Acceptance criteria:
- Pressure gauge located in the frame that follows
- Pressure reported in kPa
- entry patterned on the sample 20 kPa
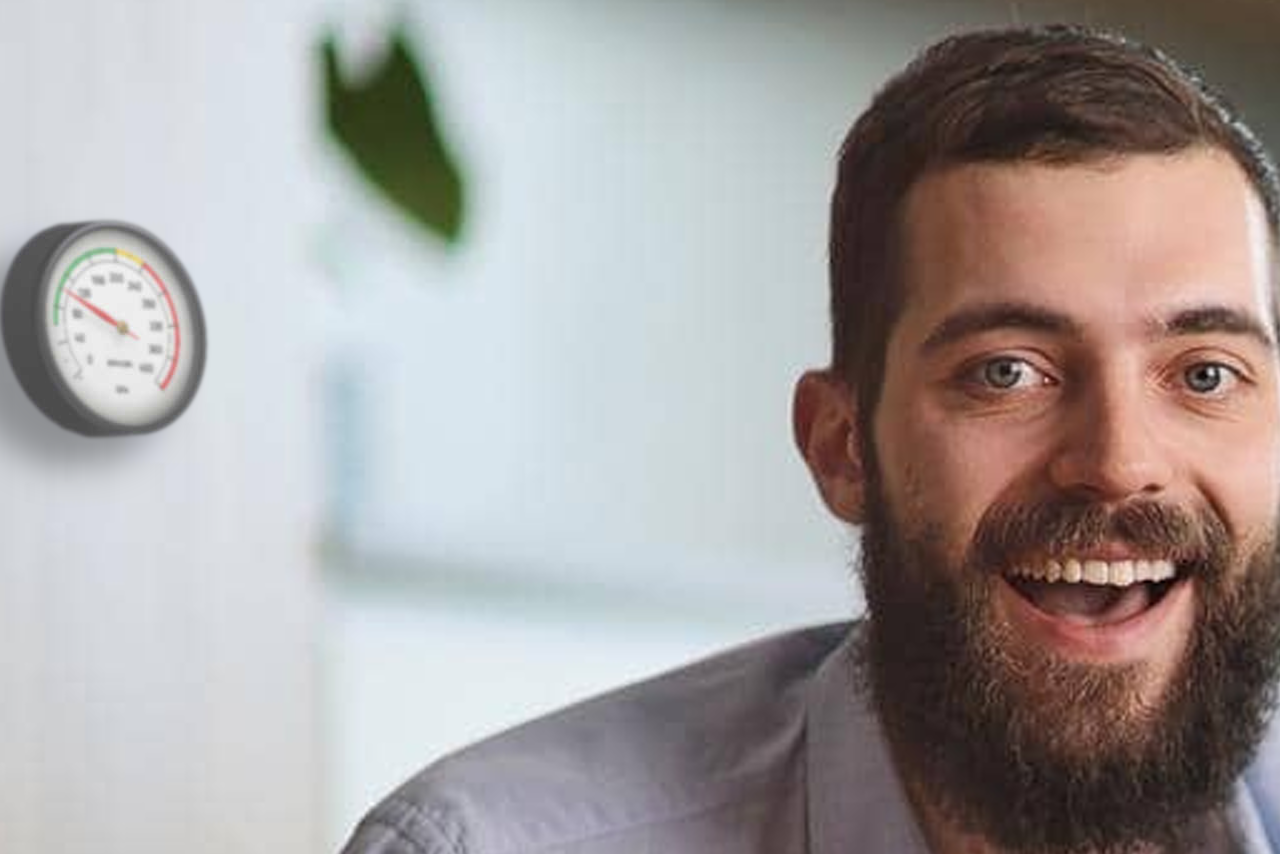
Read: 100 kPa
